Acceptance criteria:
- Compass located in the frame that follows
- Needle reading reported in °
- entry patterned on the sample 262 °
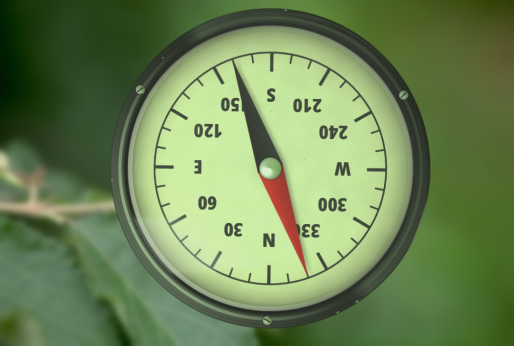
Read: 340 °
